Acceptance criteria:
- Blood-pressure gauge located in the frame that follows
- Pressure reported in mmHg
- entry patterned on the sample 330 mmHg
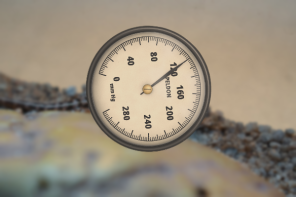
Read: 120 mmHg
